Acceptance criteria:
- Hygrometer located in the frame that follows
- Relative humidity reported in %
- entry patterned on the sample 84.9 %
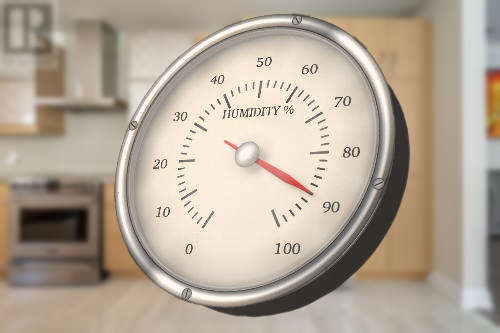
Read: 90 %
